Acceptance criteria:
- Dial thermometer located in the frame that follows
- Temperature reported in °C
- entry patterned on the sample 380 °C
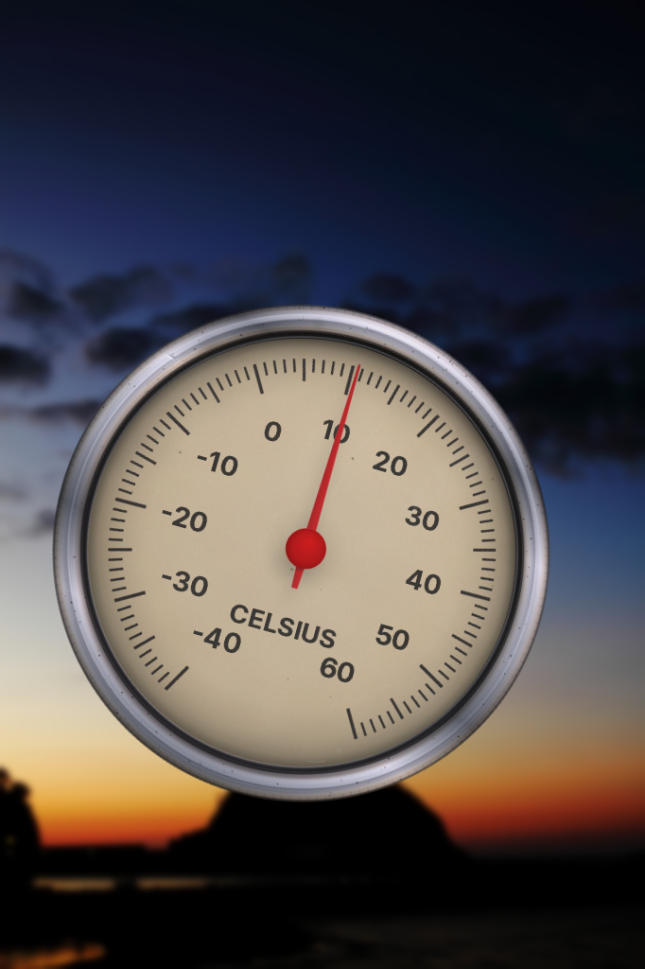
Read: 10.5 °C
